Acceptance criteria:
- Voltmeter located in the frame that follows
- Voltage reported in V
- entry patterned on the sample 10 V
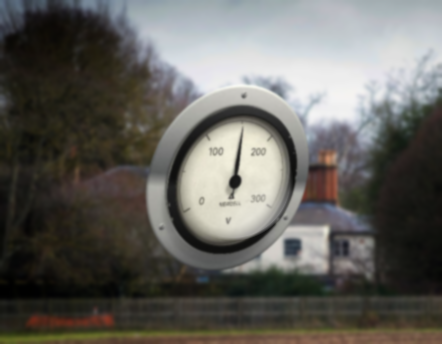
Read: 150 V
